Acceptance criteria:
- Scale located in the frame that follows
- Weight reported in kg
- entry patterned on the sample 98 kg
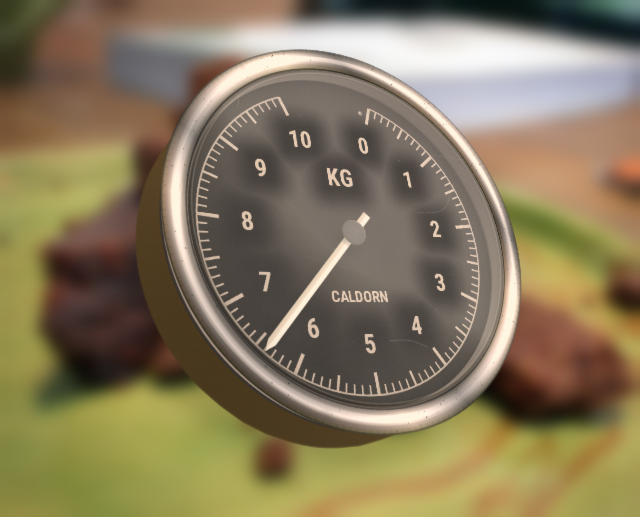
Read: 6.4 kg
